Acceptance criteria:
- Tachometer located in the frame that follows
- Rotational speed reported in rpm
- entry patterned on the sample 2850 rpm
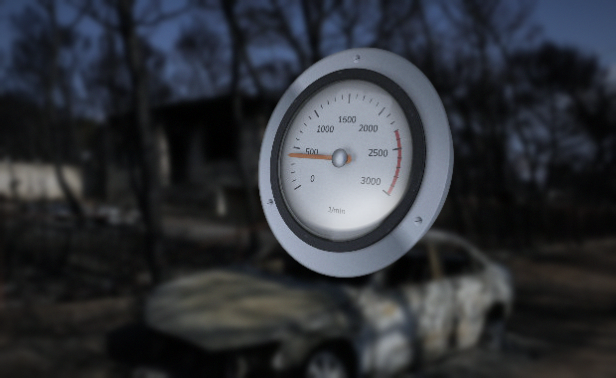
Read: 400 rpm
